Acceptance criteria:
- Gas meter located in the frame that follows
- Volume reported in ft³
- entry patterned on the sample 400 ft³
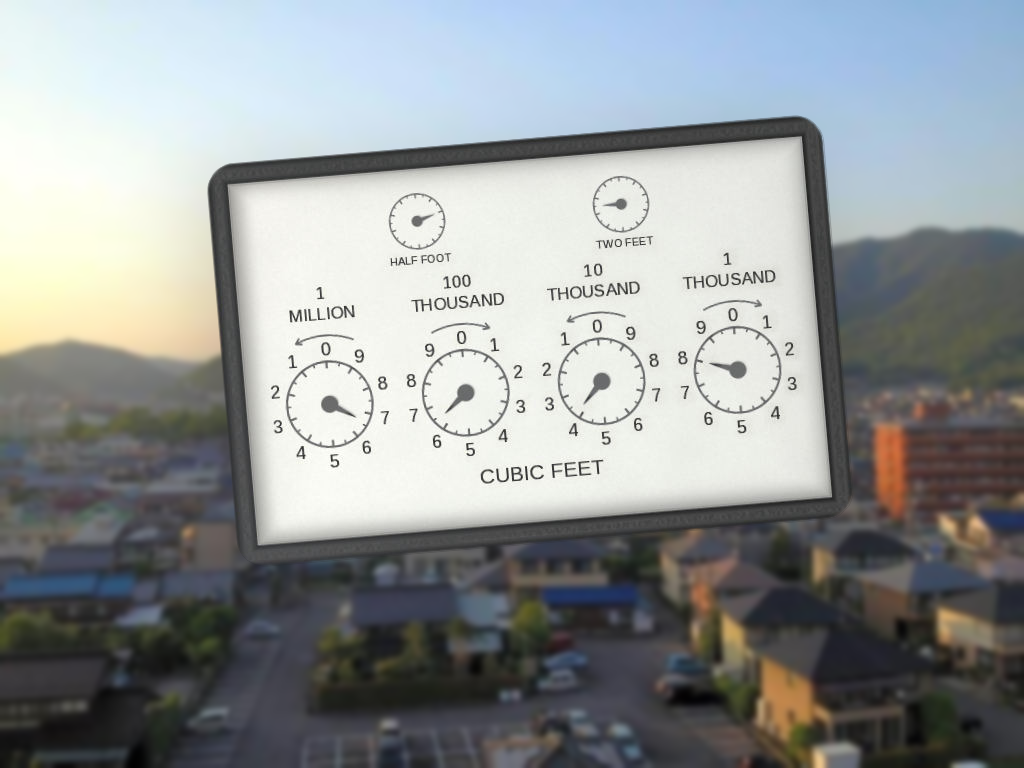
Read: 663800 ft³
